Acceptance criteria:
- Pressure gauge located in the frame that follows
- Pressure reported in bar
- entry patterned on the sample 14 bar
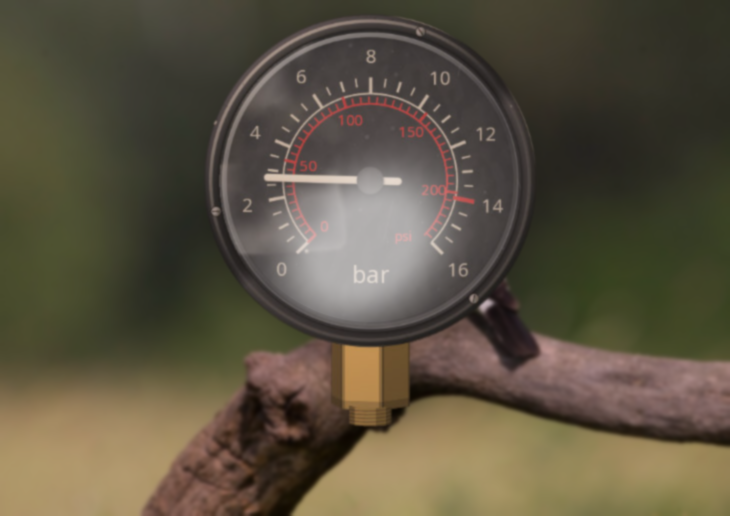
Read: 2.75 bar
